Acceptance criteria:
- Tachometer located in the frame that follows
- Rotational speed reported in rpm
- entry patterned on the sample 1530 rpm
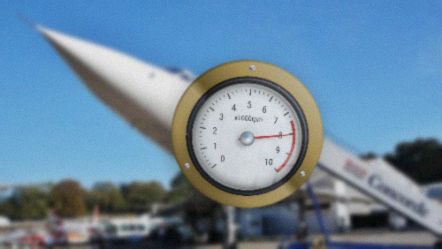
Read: 8000 rpm
